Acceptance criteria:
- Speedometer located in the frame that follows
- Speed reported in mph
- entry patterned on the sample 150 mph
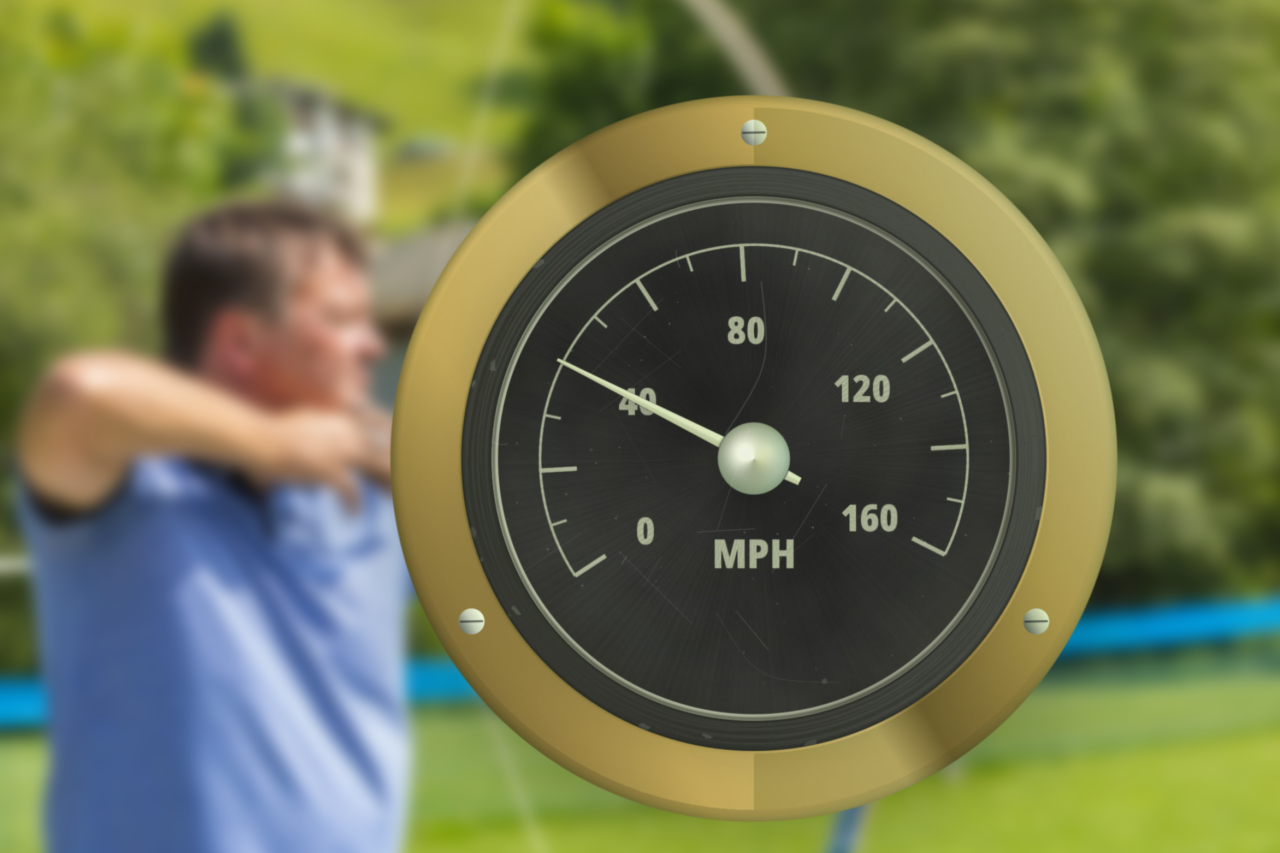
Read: 40 mph
